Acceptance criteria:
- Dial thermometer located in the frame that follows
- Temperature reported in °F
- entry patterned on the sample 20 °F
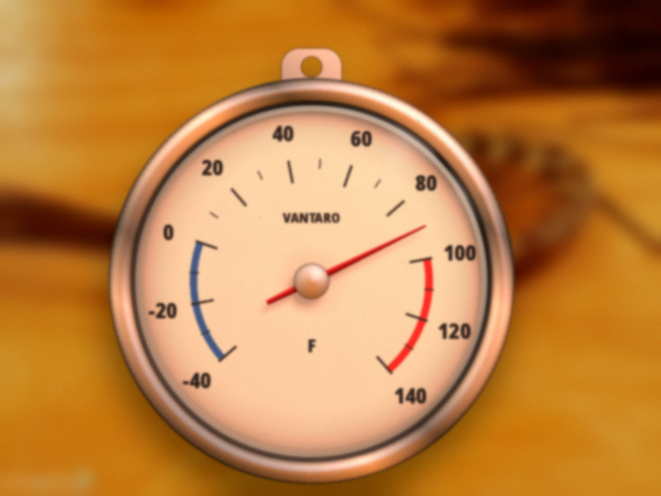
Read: 90 °F
